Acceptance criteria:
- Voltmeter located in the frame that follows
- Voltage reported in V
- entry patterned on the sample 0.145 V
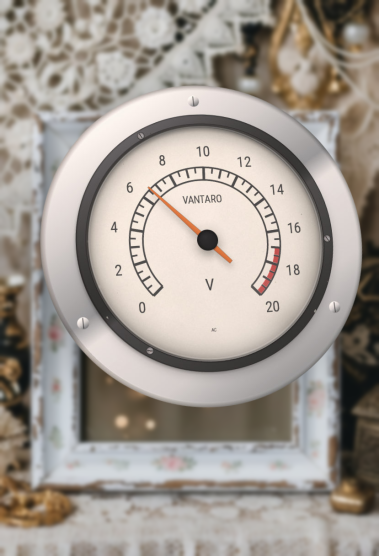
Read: 6.5 V
